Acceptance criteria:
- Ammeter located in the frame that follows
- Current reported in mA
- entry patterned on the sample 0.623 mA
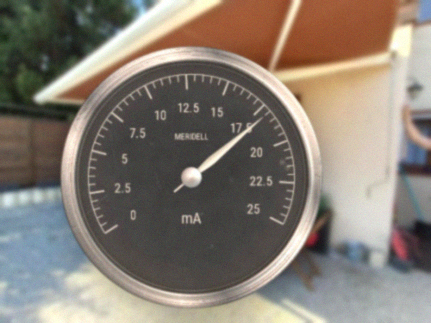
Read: 18 mA
